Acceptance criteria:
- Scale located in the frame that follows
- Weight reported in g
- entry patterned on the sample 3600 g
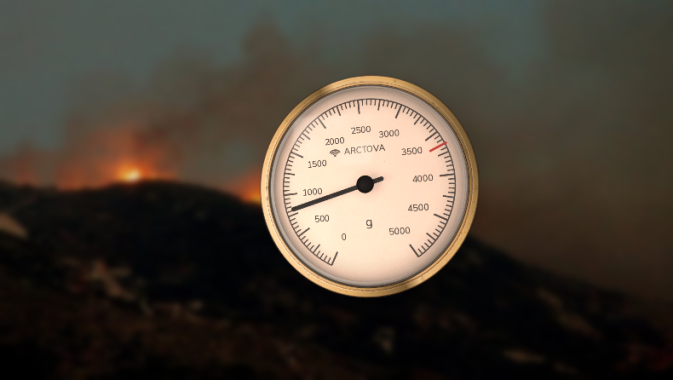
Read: 800 g
